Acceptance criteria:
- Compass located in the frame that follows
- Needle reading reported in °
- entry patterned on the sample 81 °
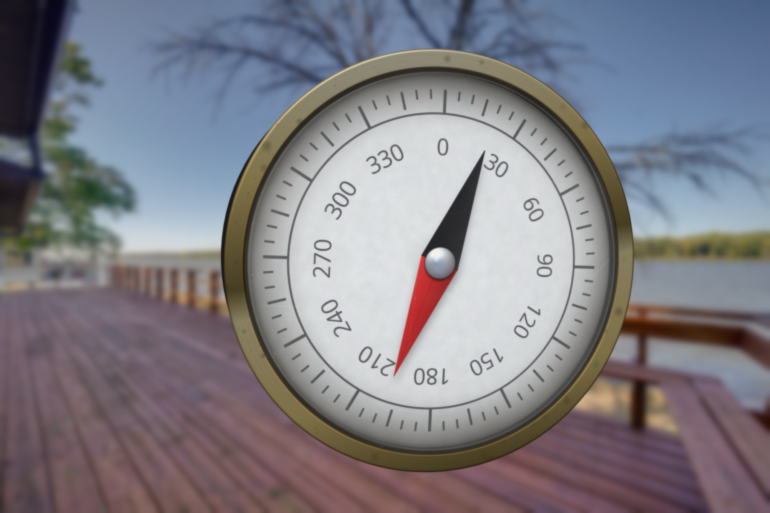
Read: 200 °
